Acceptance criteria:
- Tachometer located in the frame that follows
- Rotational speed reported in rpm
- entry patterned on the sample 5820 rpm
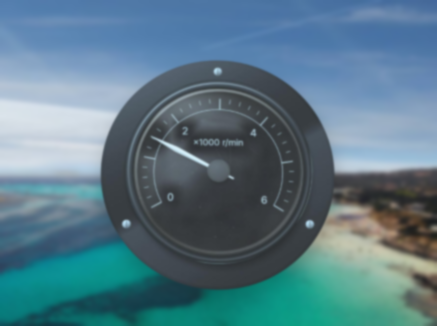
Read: 1400 rpm
